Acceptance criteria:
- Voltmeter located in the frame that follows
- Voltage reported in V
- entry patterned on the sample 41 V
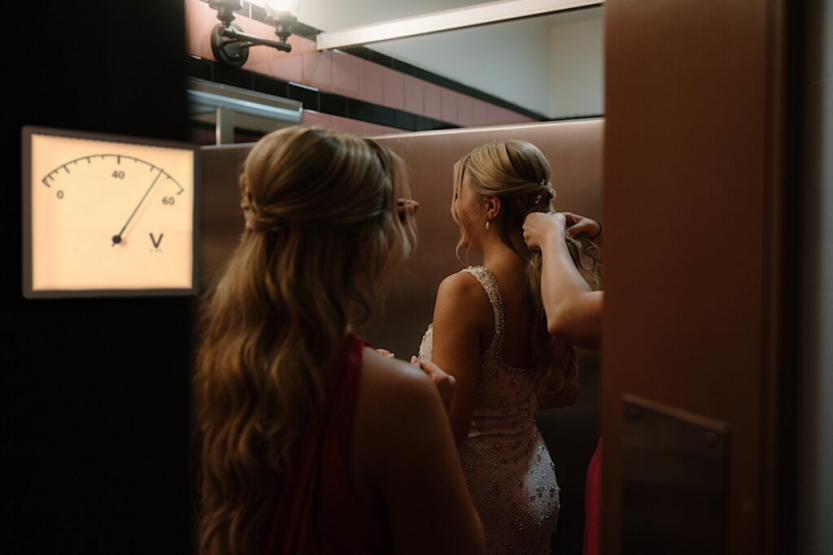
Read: 52.5 V
